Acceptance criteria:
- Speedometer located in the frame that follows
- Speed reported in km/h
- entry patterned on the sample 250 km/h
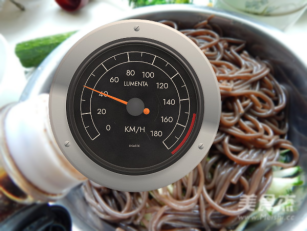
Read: 40 km/h
